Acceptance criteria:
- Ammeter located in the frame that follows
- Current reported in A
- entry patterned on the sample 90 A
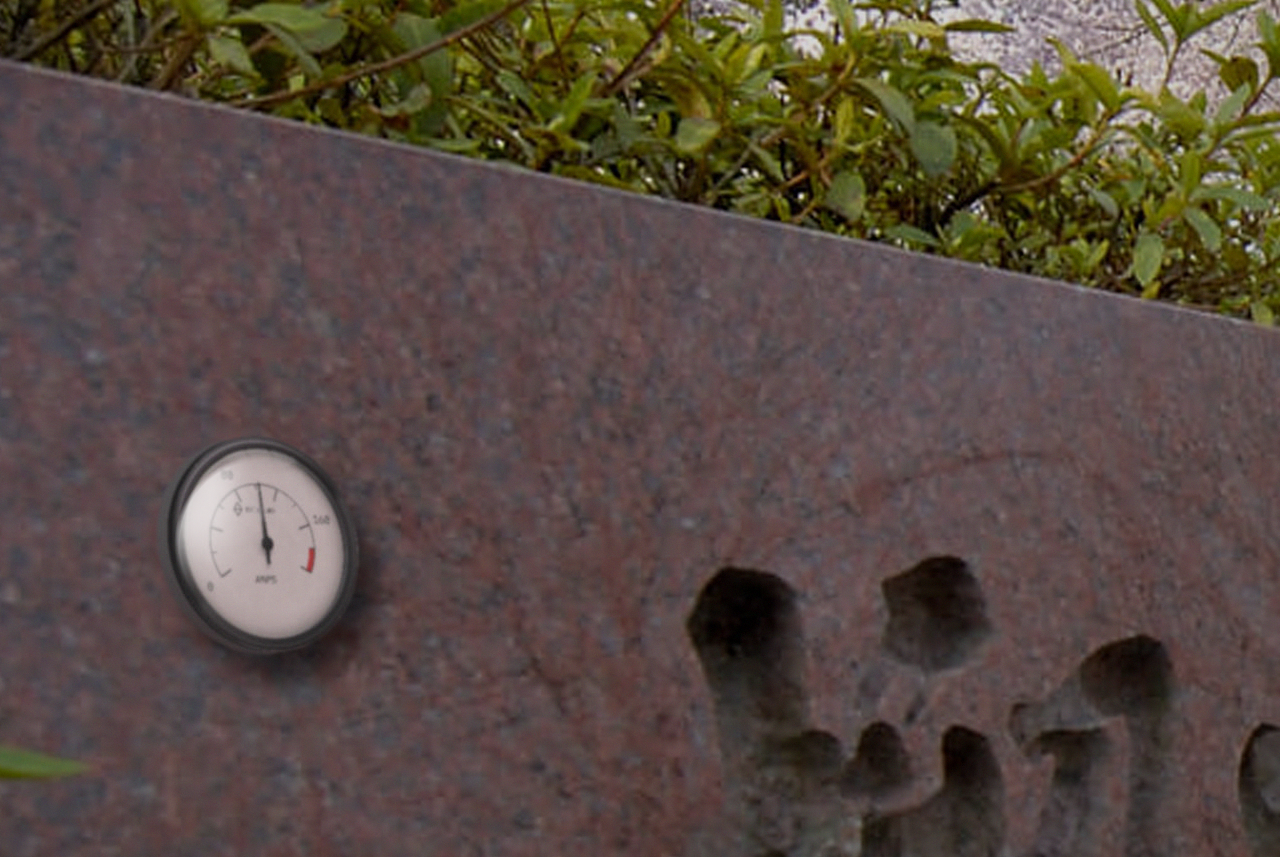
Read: 100 A
